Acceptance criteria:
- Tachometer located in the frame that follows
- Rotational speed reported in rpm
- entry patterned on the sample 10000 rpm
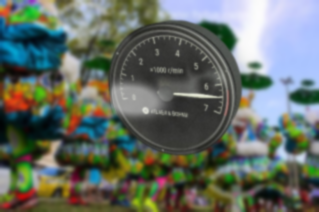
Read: 6400 rpm
